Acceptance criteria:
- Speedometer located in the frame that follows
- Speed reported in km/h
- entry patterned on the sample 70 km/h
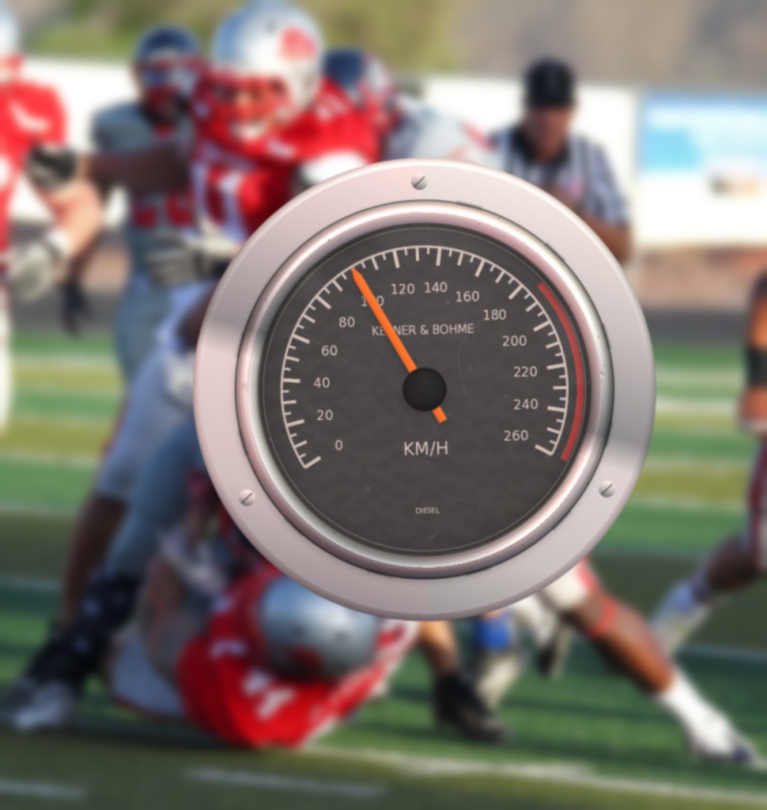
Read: 100 km/h
